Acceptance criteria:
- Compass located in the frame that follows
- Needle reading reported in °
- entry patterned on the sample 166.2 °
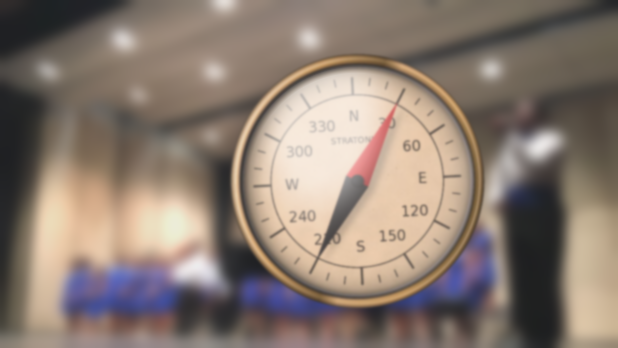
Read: 30 °
